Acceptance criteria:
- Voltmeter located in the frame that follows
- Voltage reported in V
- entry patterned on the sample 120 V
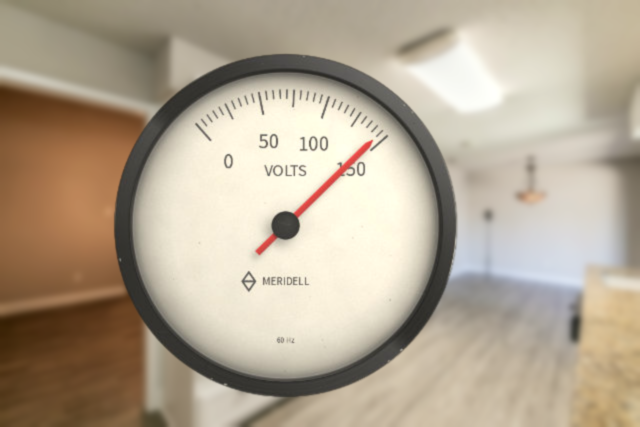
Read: 145 V
